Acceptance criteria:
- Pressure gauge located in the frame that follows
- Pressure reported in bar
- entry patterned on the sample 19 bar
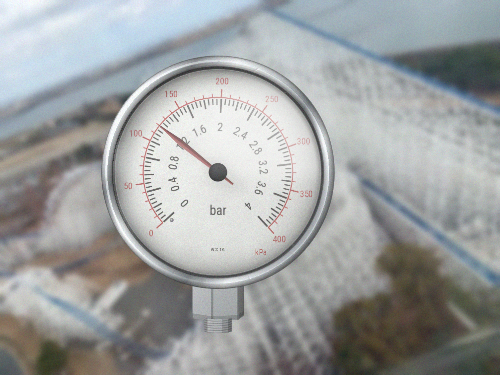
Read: 1.2 bar
